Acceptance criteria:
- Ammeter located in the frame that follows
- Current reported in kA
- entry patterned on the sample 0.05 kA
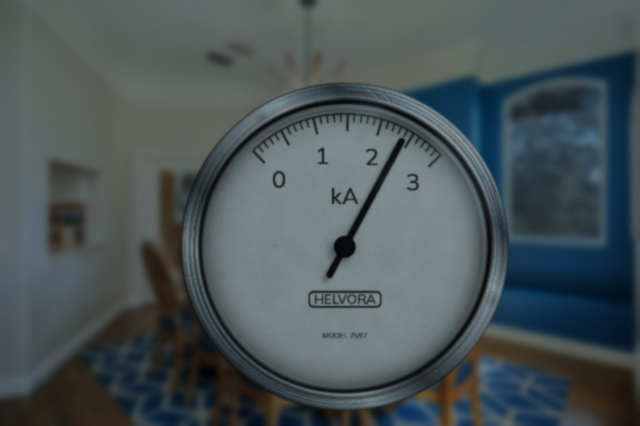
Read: 2.4 kA
